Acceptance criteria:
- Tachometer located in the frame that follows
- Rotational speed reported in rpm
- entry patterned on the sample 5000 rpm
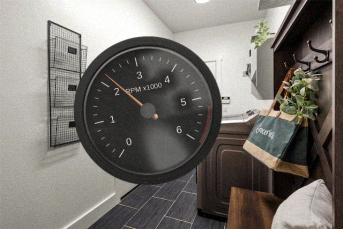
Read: 2200 rpm
